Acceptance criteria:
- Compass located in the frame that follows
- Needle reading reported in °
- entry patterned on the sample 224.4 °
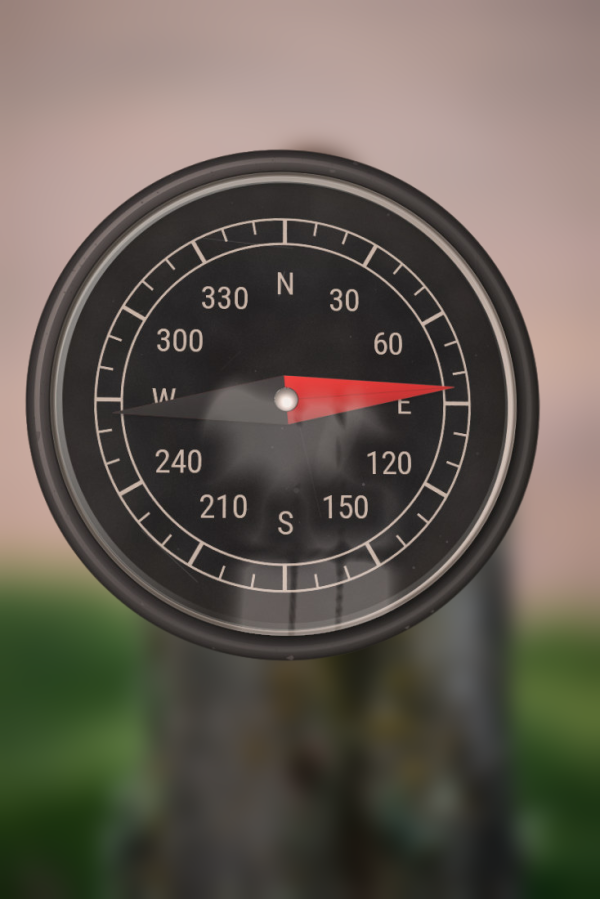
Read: 85 °
